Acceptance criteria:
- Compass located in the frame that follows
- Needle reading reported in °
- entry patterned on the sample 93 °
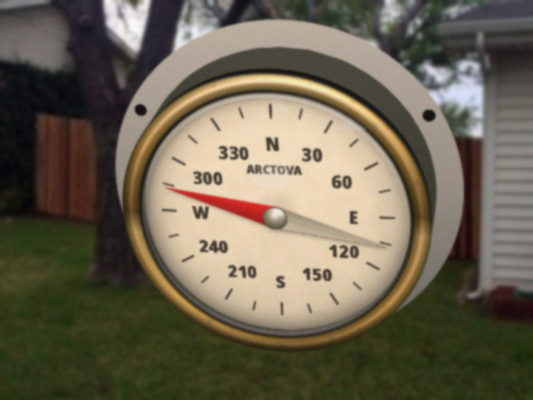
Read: 285 °
